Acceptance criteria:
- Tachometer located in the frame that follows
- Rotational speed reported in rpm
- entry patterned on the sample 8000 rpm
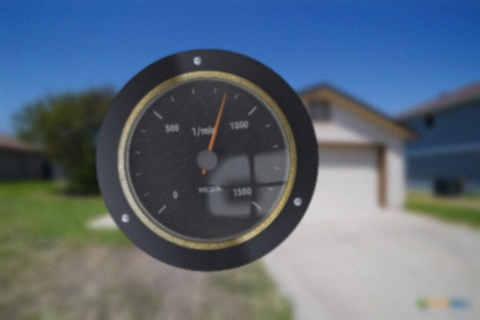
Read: 850 rpm
